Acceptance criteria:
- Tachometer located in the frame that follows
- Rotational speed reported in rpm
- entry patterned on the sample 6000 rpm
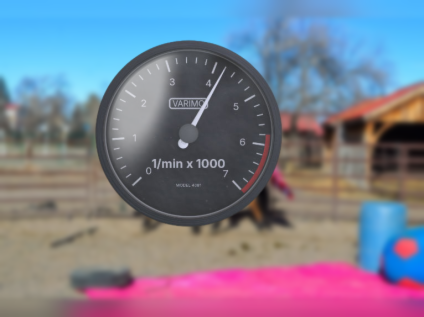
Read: 4200 rpm
